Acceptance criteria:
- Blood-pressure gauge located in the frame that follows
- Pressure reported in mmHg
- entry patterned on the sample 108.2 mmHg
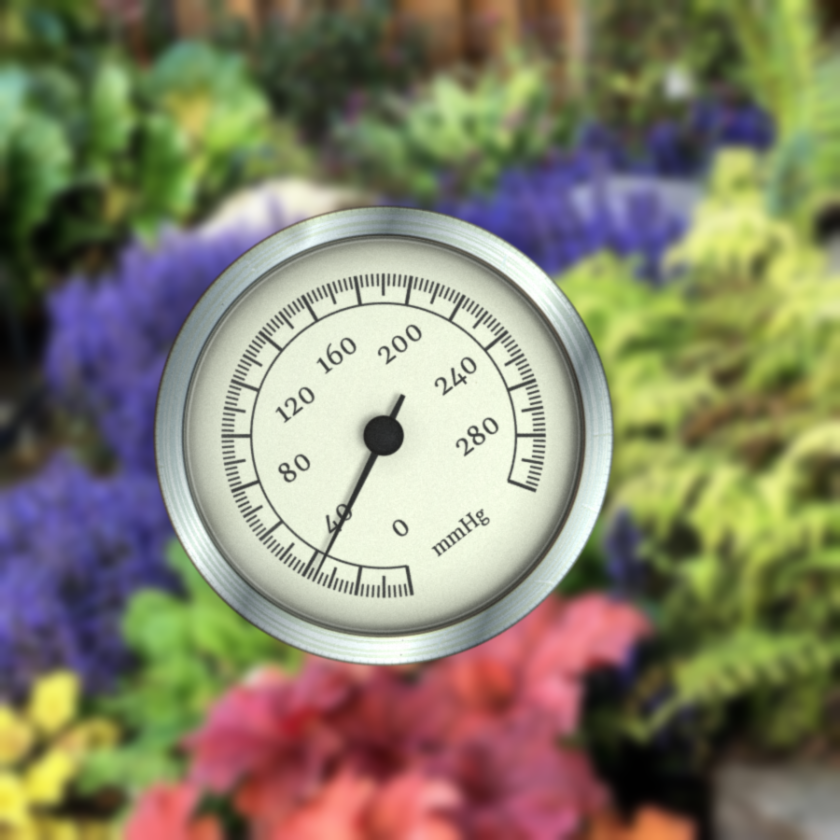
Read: 36 mmHg
